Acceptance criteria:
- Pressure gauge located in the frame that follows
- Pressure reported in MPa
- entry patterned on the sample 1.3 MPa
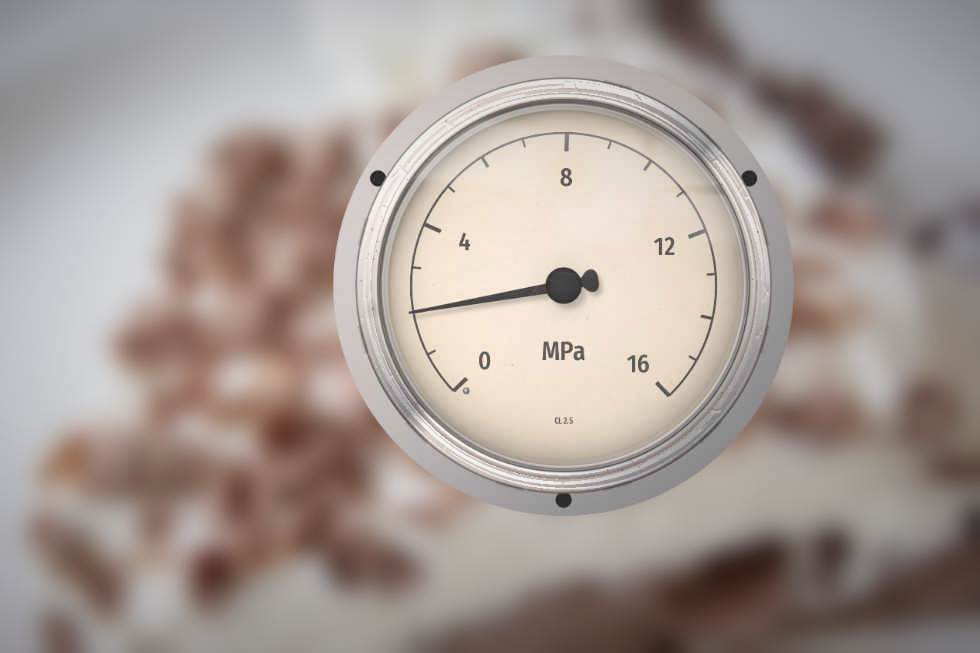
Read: 2 MPa
